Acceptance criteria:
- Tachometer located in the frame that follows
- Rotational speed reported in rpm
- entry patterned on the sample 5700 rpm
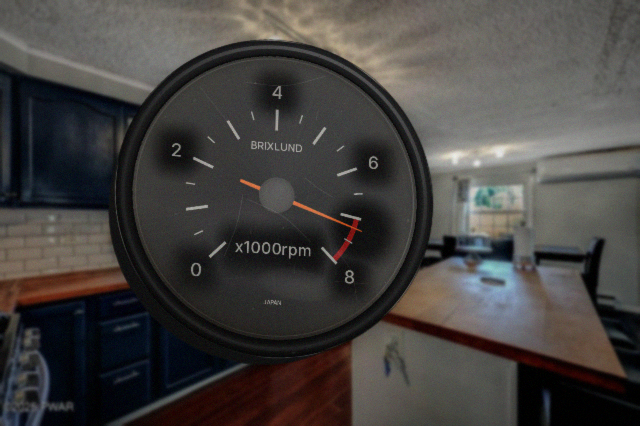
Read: 7250 rpm
